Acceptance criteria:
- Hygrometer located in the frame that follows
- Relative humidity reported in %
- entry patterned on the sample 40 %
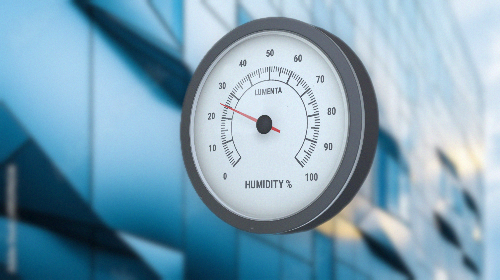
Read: 25 %
